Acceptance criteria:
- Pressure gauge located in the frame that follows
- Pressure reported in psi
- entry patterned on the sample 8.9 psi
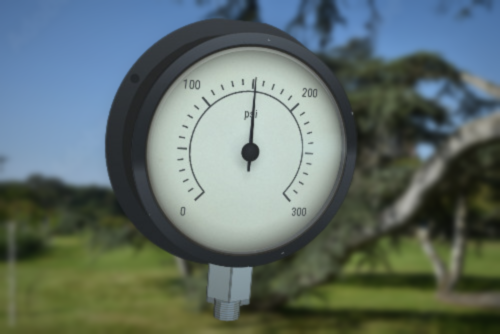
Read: 150 psi
